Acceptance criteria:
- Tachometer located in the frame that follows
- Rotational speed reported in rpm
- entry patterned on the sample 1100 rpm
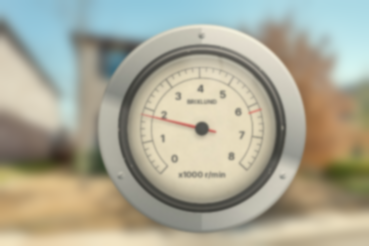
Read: 1800 rpm
